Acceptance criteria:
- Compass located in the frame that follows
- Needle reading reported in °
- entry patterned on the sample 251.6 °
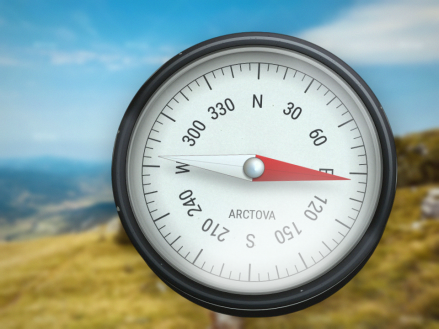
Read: 95 °
